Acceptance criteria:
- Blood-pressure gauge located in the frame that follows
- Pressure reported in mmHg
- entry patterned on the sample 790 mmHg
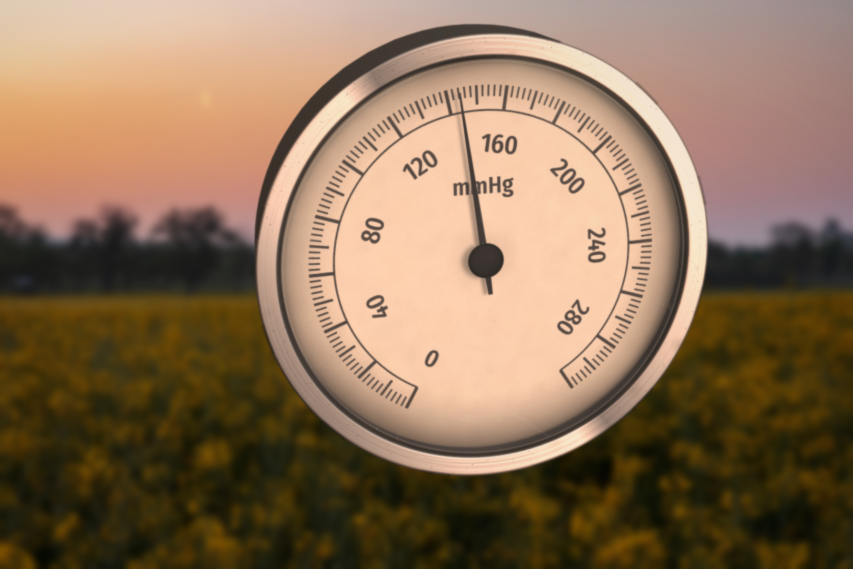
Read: 144 mmHg
